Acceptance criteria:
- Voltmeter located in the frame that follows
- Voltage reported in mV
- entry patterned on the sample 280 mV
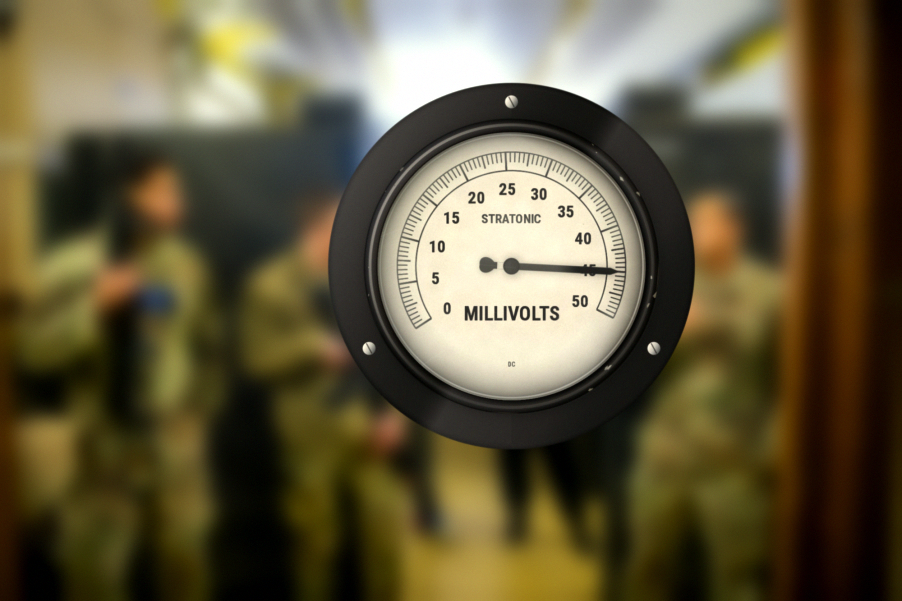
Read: 45 mV
